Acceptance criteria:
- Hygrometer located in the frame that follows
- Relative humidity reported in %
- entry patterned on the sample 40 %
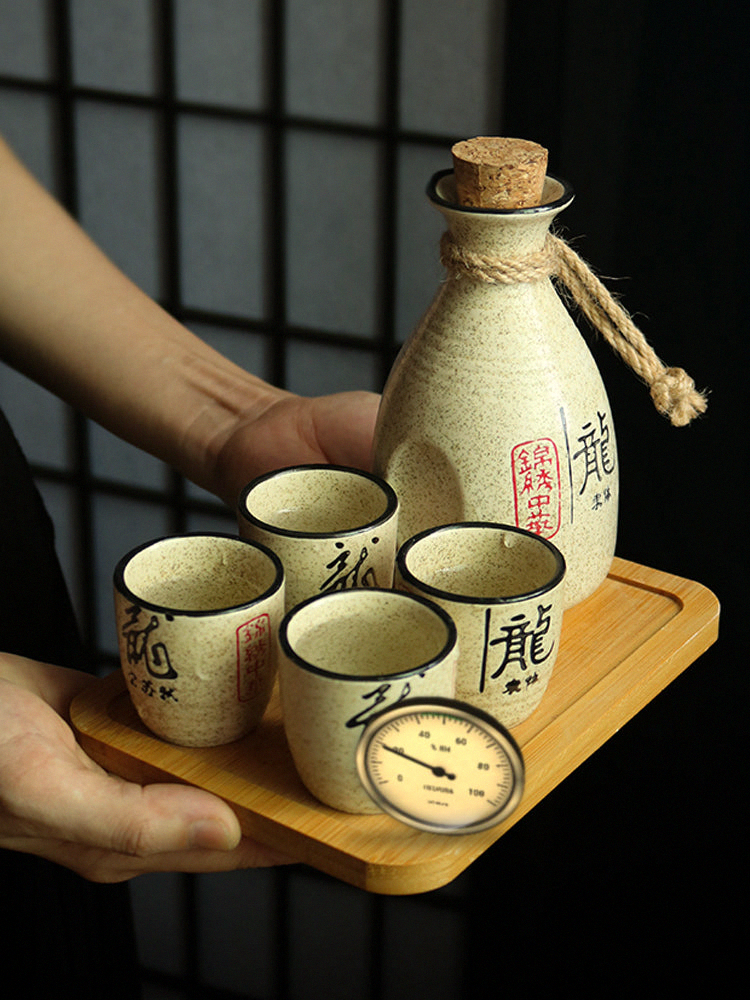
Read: 20 %
